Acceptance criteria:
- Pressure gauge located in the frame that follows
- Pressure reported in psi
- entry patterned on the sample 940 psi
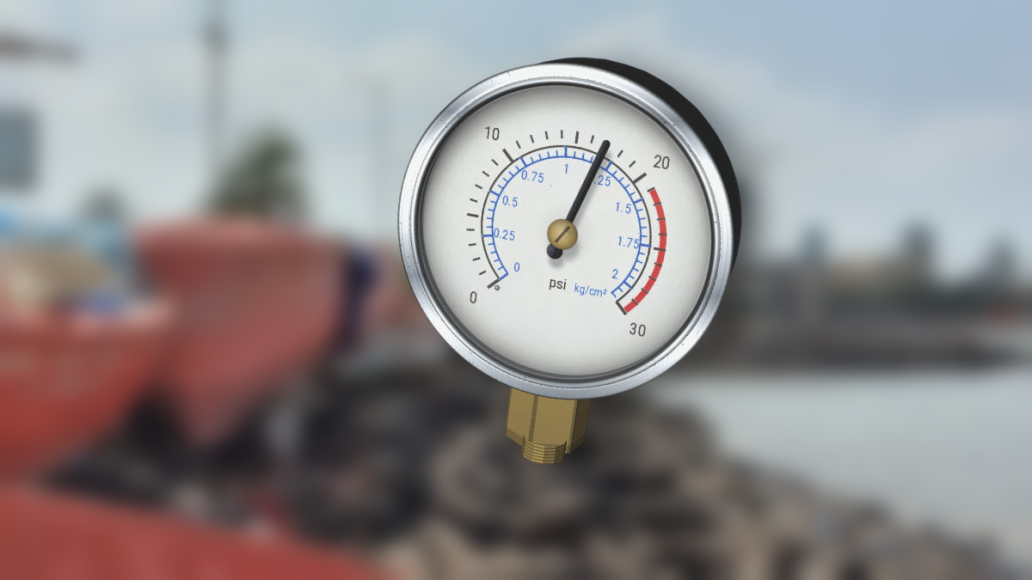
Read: 17 psi
